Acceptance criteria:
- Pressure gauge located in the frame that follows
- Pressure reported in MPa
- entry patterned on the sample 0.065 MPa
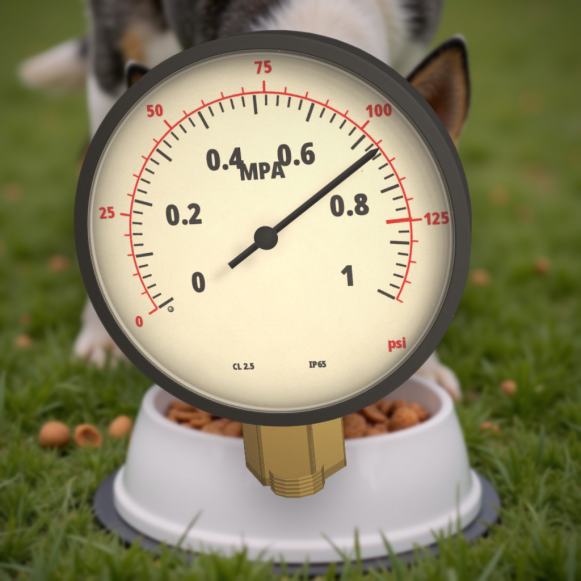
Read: 0.73 MPa
